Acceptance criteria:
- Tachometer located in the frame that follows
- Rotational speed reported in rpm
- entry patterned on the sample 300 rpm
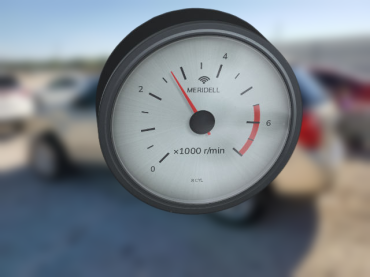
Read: 2750 rpm
